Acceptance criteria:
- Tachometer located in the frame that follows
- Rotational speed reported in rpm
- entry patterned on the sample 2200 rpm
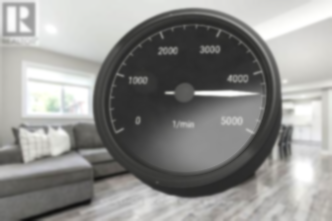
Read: 4400 rpm
